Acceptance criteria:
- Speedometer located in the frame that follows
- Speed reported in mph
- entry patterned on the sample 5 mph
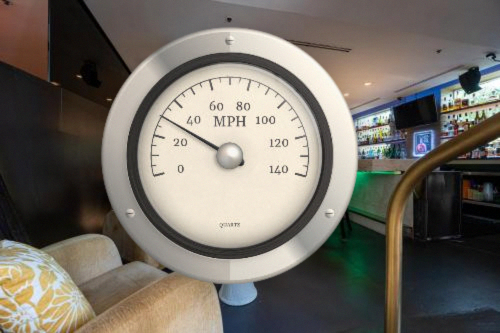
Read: 30 mph
